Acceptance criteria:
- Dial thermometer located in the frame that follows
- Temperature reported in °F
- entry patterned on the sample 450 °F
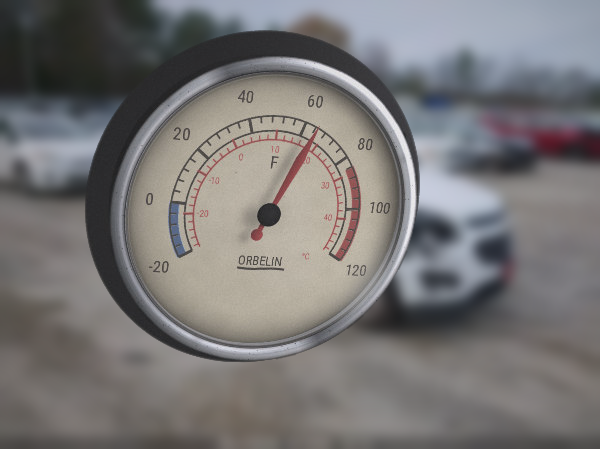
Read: 64 °F
